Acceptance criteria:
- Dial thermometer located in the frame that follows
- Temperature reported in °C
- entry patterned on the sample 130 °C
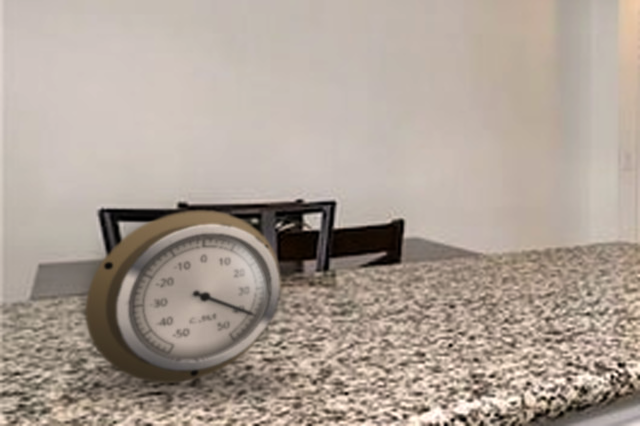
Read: 40 °C
